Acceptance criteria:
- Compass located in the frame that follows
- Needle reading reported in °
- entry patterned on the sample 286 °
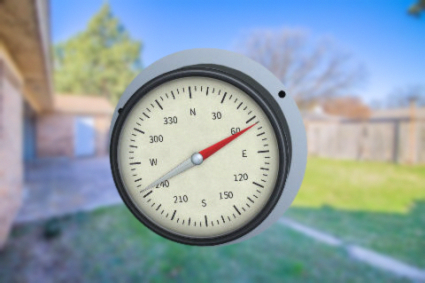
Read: 65 °
